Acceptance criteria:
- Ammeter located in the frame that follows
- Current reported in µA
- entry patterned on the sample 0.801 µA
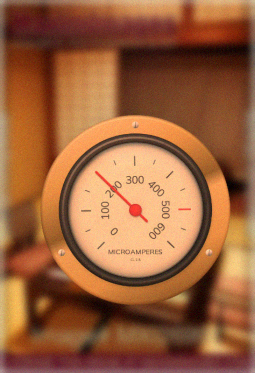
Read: 200 µA
